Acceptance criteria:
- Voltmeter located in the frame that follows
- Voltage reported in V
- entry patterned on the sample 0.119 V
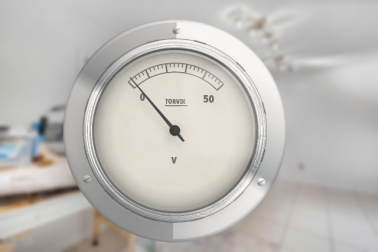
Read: 2 V
